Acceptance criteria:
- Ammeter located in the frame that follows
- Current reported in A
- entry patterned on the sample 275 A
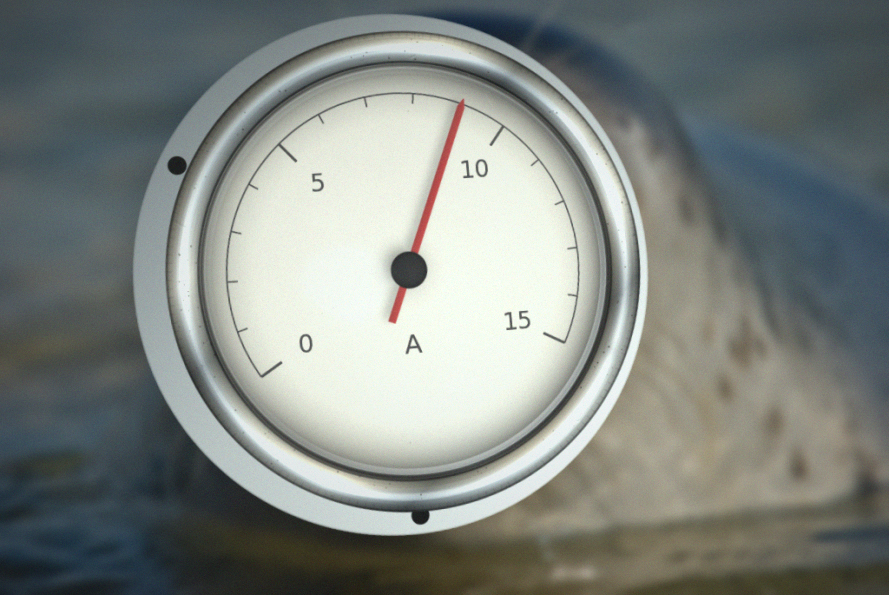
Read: 9 A
